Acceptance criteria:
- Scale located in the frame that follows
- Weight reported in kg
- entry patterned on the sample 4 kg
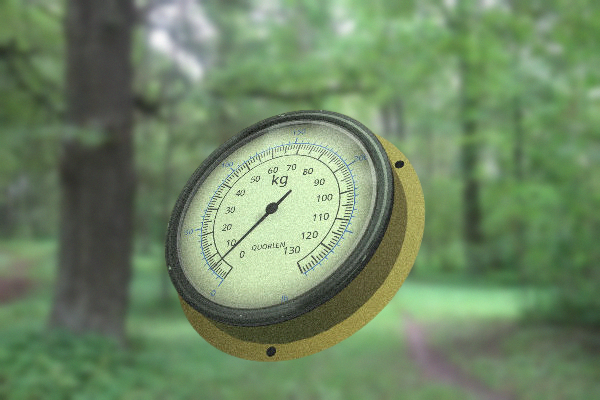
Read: 5 kg
